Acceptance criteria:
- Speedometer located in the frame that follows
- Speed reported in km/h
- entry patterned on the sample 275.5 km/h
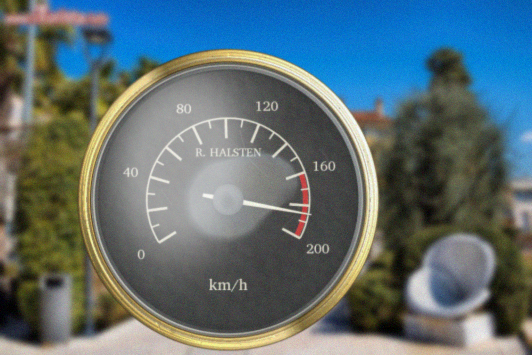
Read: 185 km/h
